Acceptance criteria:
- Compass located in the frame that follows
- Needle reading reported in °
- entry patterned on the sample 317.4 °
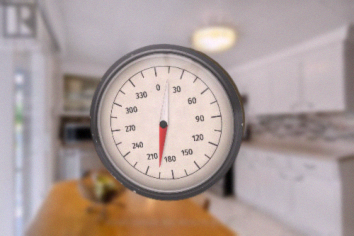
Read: 195 °
